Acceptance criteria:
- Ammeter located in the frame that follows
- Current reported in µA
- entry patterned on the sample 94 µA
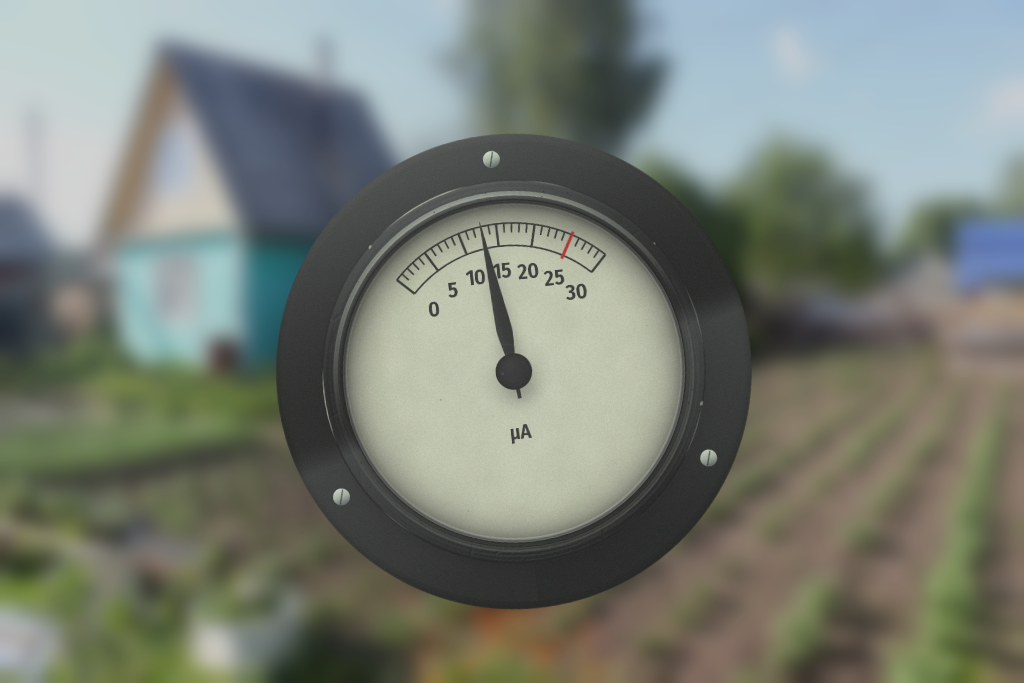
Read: 13 µA
